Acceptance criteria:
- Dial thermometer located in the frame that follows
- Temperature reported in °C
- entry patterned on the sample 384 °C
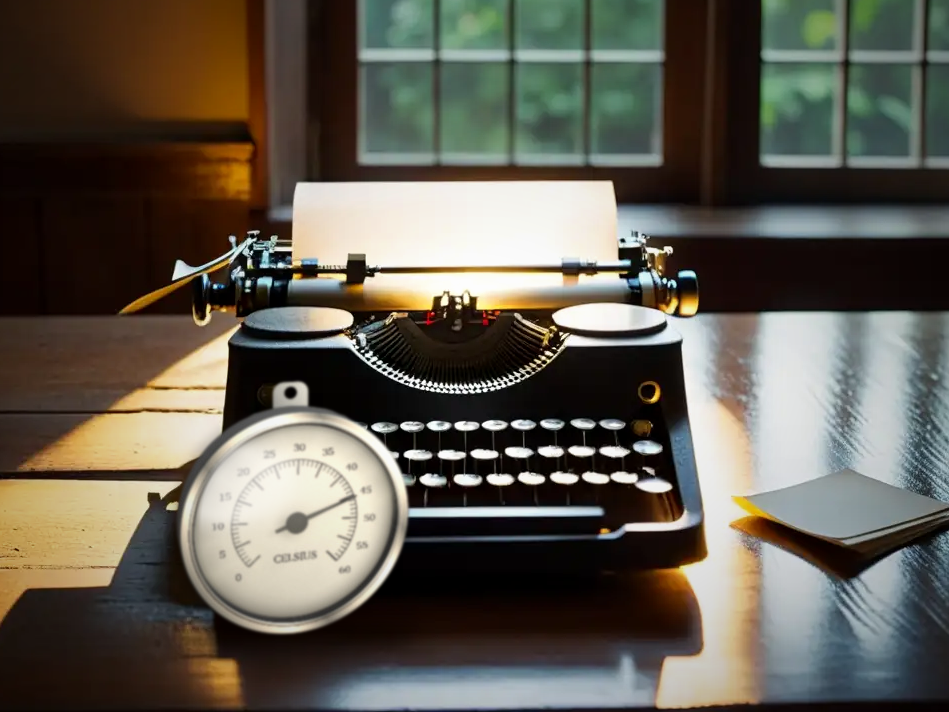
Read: 45 °C
